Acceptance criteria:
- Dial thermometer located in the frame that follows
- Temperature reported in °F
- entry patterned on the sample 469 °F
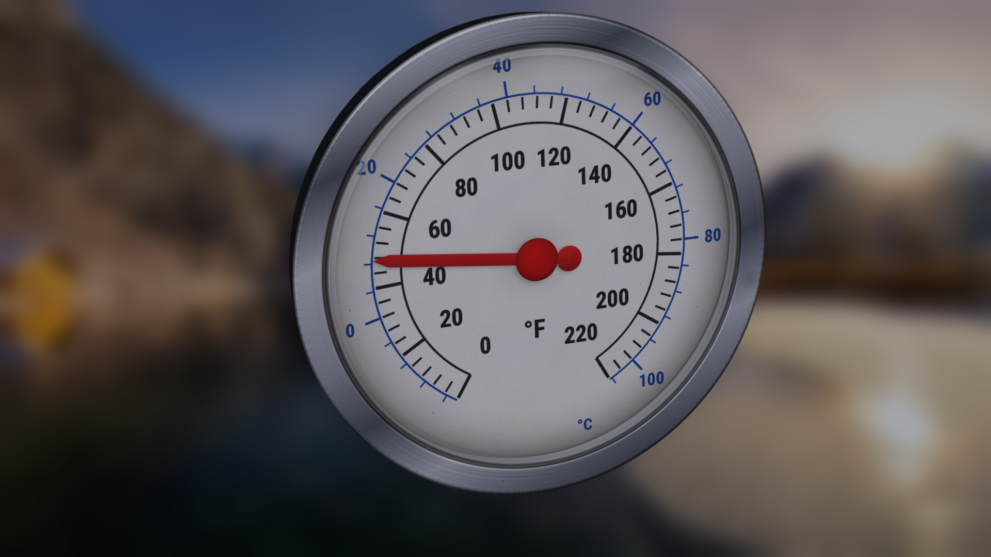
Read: 48 °F
